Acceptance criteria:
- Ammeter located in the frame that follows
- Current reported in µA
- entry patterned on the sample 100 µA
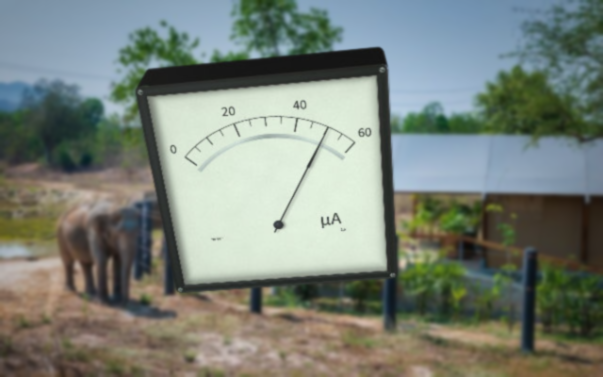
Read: 50 µA
